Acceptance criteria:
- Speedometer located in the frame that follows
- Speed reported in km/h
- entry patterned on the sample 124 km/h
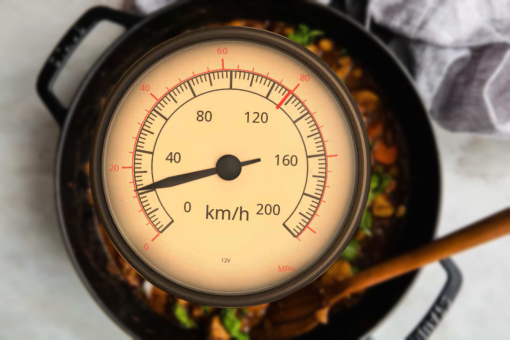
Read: 22 km/h
